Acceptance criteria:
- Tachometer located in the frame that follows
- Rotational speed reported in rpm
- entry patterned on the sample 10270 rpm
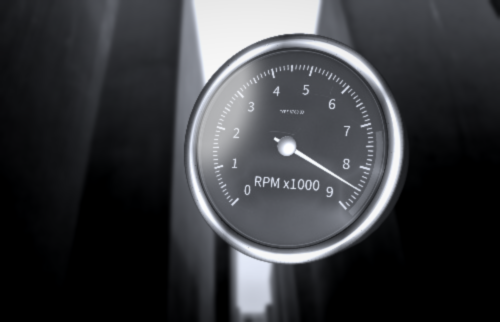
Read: 8500 rpm
